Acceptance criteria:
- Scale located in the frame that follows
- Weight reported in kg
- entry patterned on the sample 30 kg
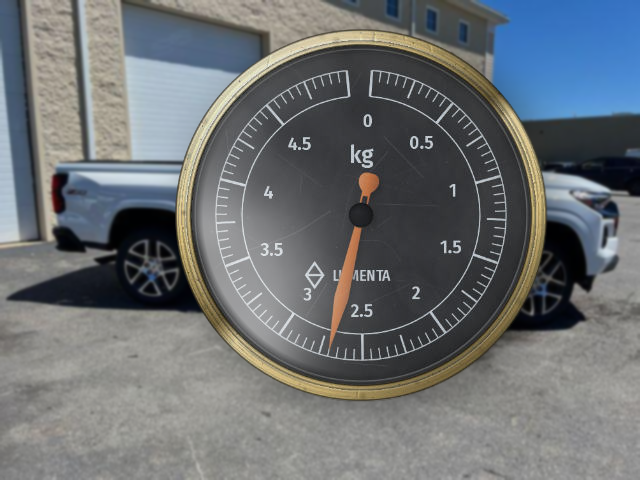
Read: 2.7 kg
